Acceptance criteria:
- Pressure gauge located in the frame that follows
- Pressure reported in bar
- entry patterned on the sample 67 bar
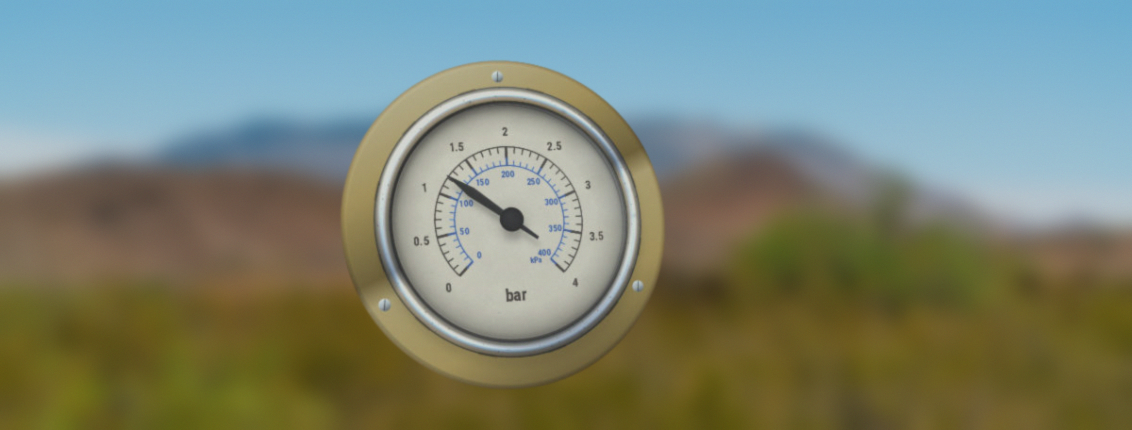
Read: 1.2 bar
